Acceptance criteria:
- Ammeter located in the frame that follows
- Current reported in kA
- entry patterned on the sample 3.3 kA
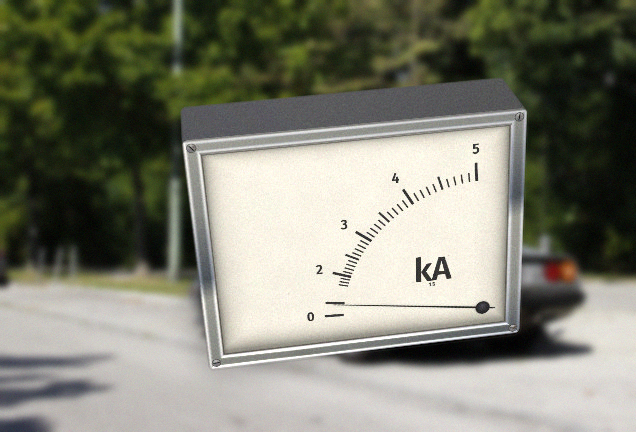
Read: 1 kA
